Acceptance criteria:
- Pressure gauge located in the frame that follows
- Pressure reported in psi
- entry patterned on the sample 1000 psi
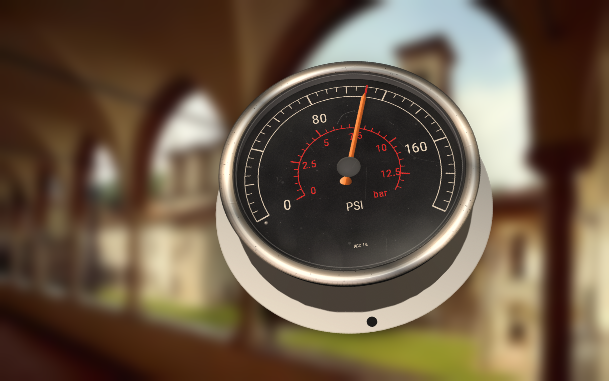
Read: 110 psi
